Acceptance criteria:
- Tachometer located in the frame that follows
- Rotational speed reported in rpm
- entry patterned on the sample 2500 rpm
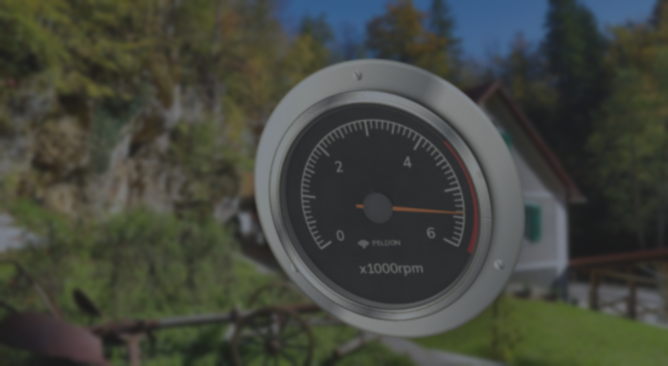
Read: 5400 rpm
